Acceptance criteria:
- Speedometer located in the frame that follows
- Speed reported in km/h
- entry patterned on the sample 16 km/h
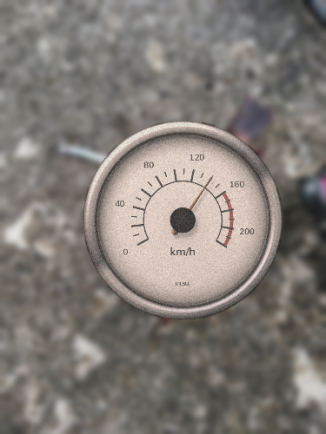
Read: 140 km/h
